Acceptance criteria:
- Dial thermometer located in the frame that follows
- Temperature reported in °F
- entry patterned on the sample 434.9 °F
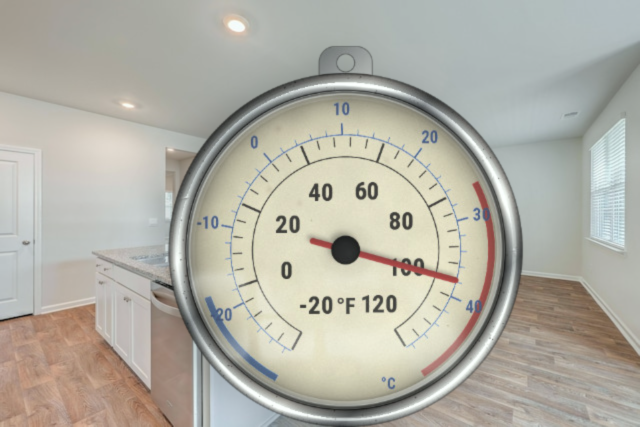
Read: 100 °F
